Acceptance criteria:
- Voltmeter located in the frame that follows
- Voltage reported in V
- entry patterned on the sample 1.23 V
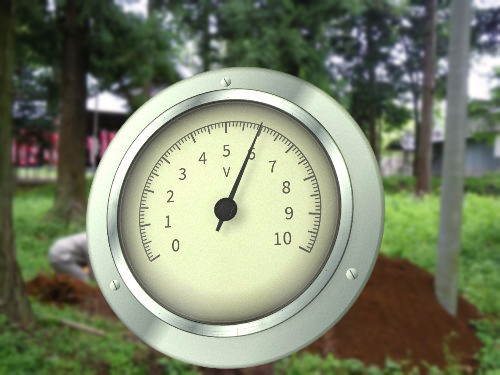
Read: 6 V
